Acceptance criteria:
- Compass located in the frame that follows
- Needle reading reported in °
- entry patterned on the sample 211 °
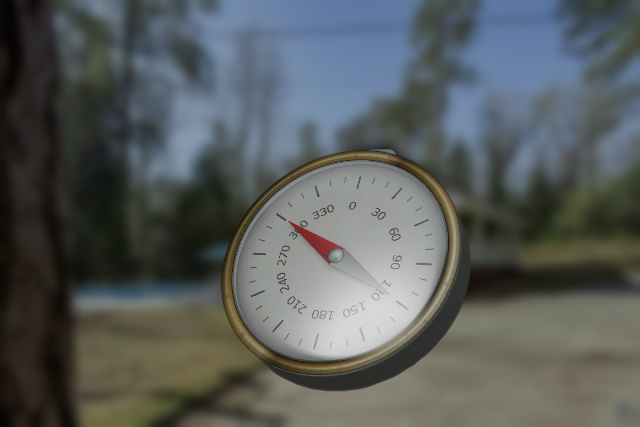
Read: 300 °
